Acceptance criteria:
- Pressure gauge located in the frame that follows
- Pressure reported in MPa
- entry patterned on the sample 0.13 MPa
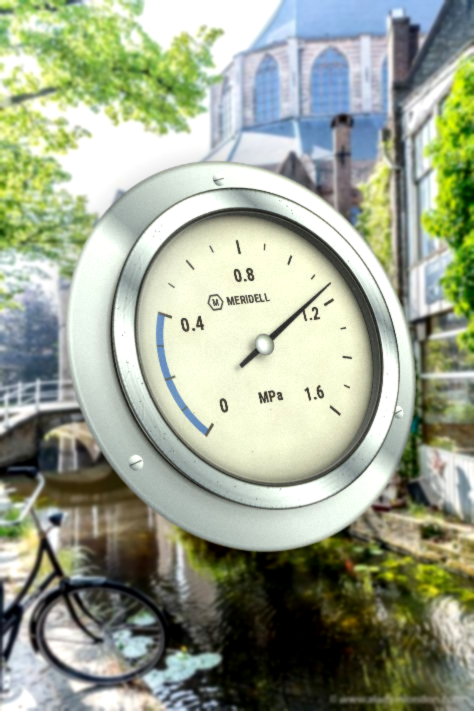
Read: 1.15 MPa
